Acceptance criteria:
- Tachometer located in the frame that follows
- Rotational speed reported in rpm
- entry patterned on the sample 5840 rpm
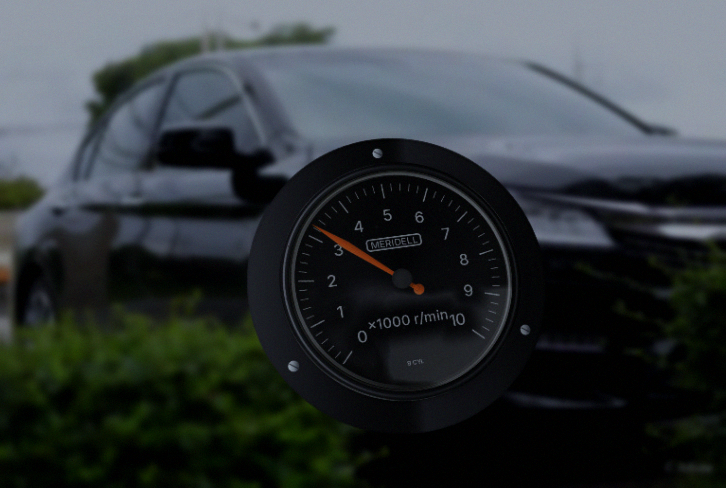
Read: 3200 rpm
